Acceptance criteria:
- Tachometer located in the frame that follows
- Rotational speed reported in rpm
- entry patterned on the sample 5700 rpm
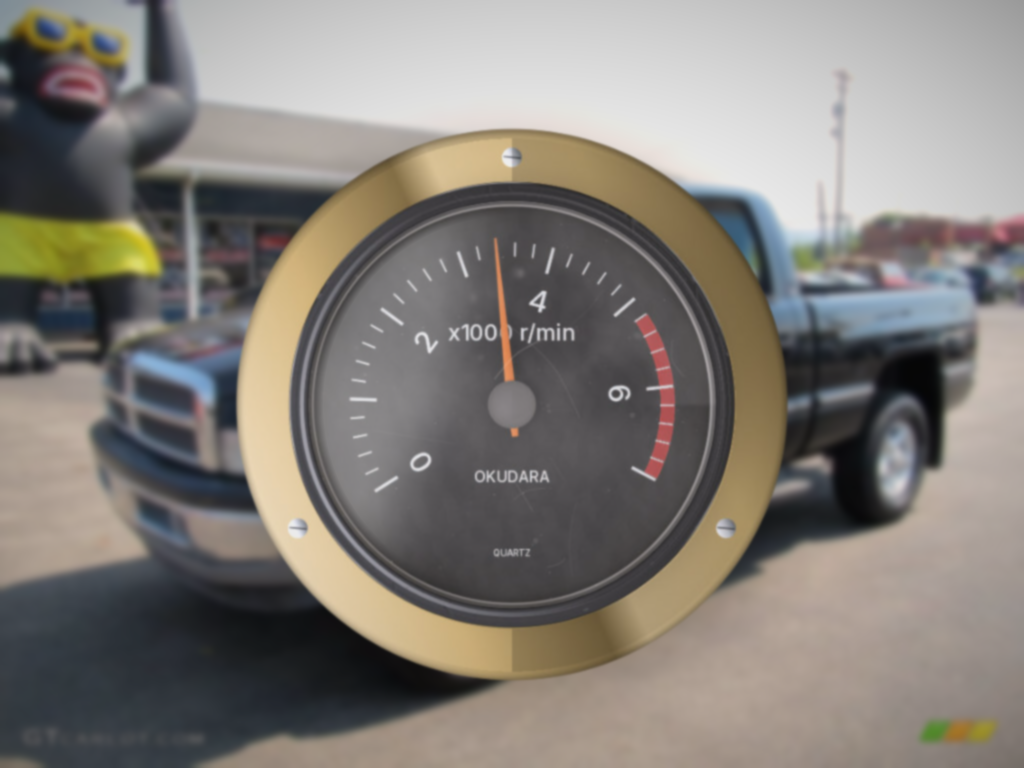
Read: 3400 rpm
